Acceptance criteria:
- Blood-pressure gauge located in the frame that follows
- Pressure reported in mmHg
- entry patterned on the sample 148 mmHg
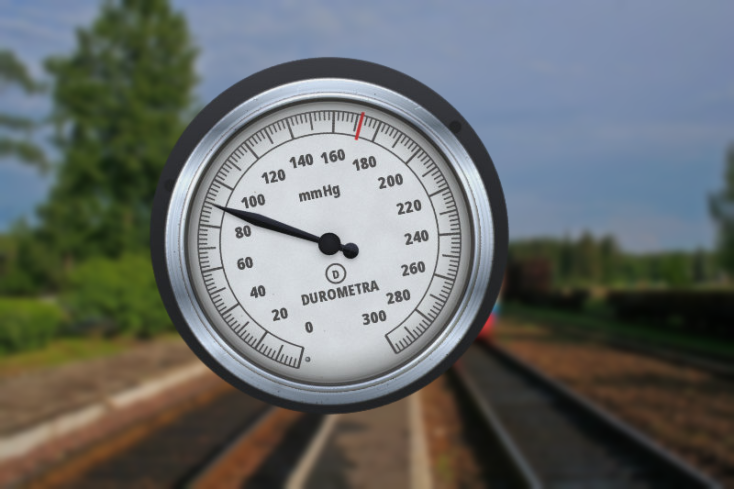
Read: 90 mmHg
